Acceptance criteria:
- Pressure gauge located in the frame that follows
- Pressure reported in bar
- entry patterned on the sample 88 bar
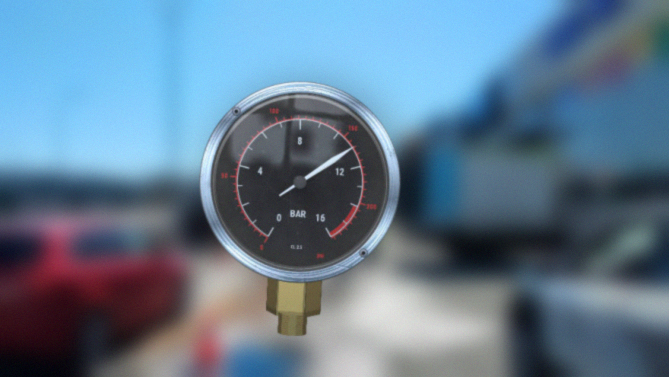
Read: 11 bar
